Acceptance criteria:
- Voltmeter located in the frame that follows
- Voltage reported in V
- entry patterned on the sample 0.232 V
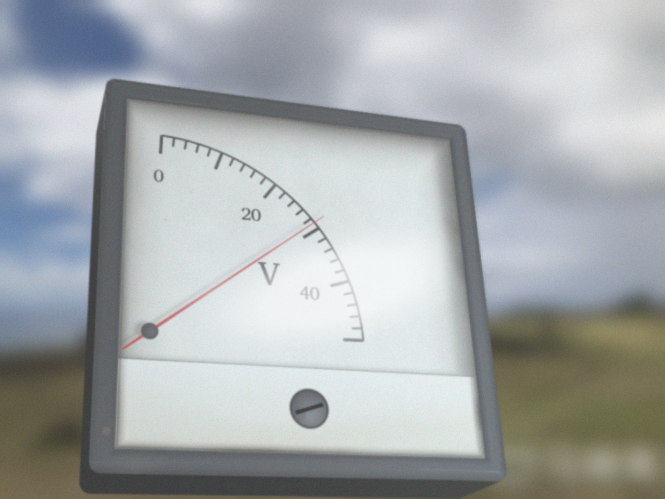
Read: 29 V
